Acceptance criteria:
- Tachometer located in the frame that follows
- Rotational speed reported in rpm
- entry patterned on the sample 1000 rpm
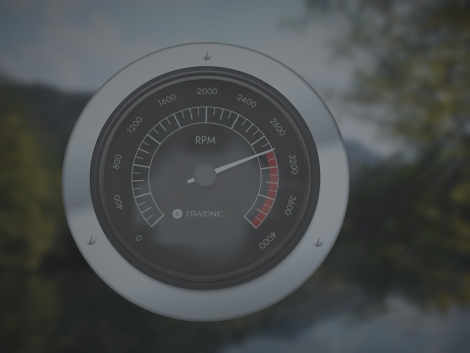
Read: 3000 rpm
